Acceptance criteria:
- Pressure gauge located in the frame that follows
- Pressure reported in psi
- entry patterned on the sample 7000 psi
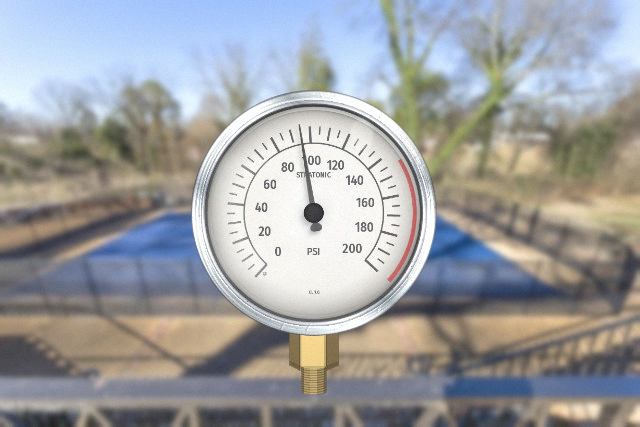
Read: 95 psi
